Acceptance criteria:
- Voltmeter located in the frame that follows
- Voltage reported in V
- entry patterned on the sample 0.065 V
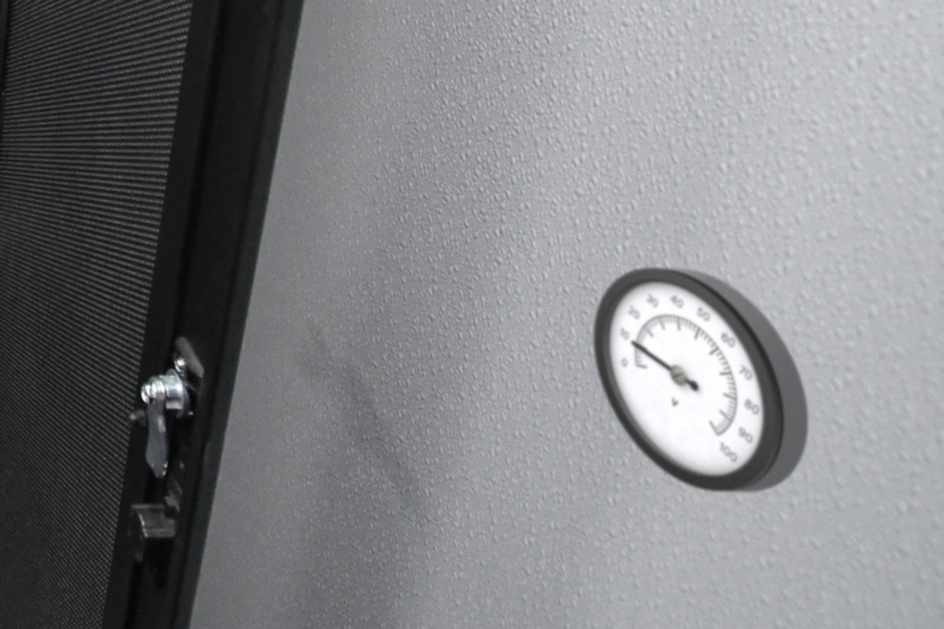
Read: 10 V
